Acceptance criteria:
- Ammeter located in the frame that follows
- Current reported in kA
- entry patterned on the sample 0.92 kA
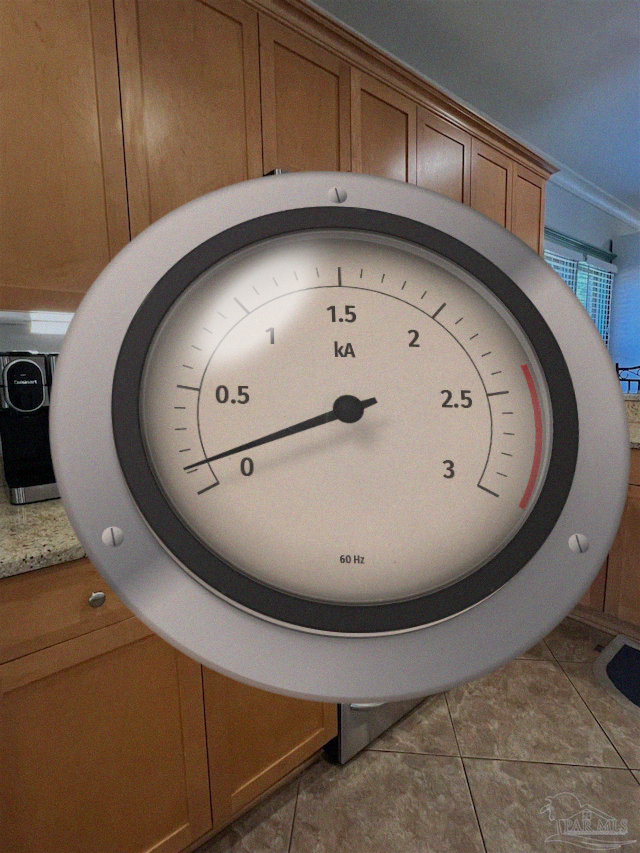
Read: 0.1 kA
